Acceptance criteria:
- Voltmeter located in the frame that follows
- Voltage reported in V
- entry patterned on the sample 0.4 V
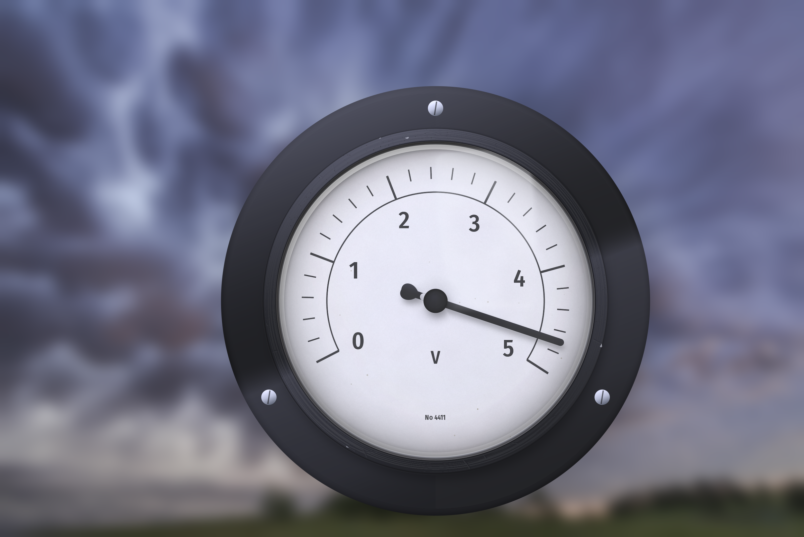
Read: 4.7 V
